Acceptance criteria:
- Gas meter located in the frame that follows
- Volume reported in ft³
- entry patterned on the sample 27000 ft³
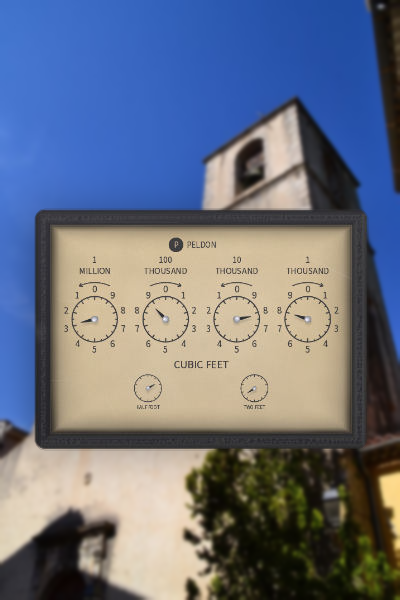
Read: 287800 ft³
